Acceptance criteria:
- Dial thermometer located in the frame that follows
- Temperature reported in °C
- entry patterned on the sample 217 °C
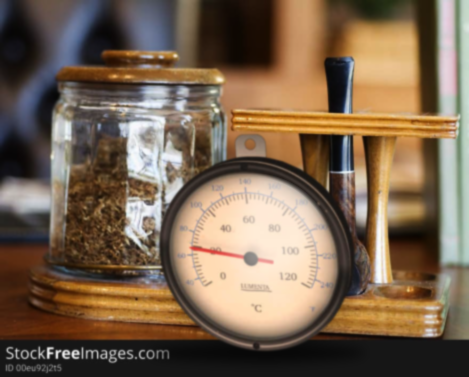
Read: 20 °C
